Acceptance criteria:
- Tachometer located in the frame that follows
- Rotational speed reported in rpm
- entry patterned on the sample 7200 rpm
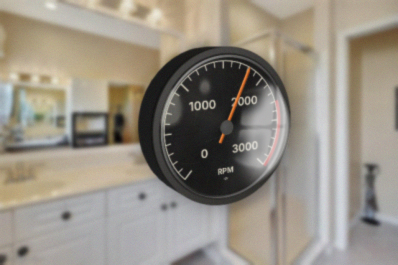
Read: 1800 rpm
